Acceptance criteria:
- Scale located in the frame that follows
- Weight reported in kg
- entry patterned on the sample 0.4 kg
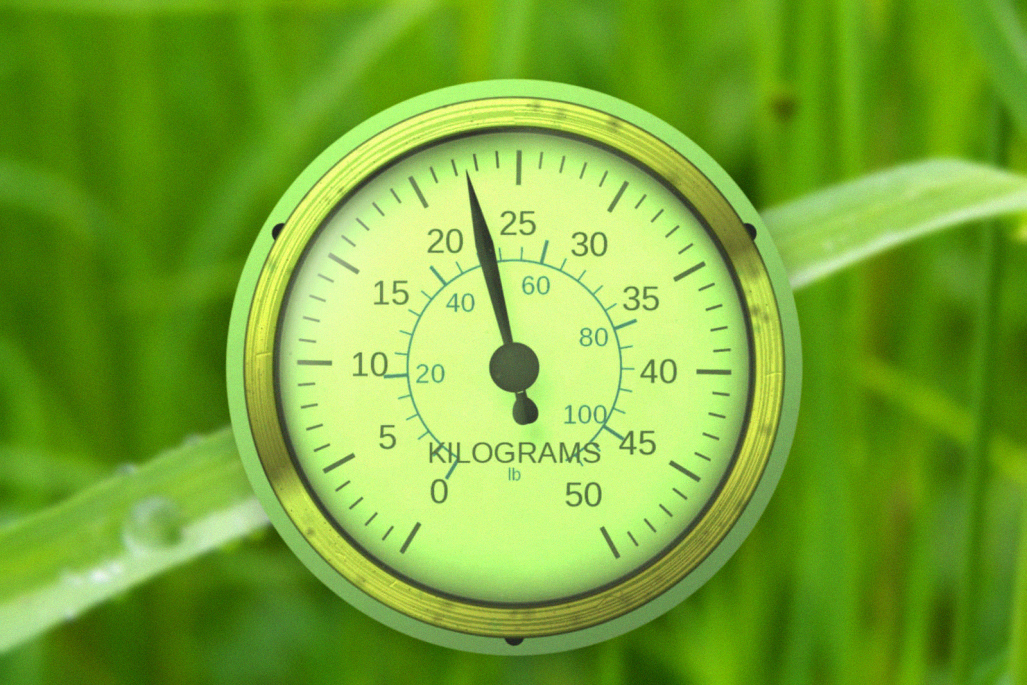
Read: 22.5 kg
